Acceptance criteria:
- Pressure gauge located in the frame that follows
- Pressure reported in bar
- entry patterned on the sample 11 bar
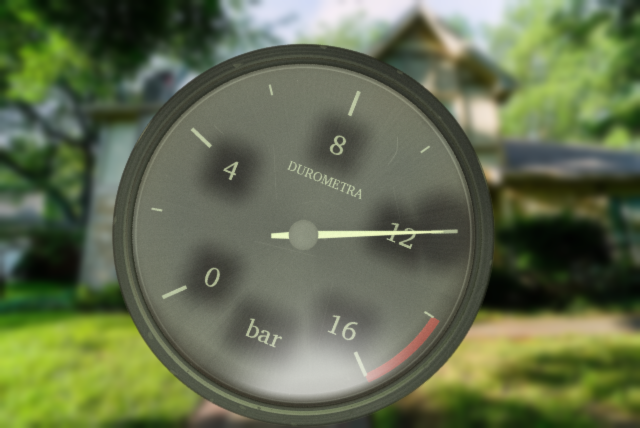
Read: 12 bar
